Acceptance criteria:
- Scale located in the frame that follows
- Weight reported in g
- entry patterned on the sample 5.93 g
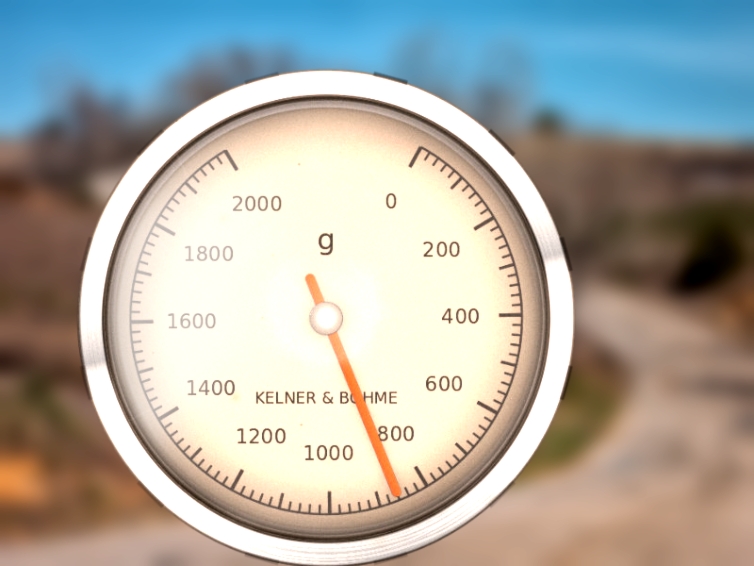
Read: 860 g
